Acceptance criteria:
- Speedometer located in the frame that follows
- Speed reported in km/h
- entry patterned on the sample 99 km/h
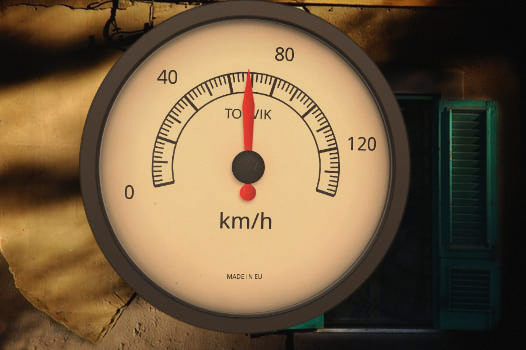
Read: 68 km/h
